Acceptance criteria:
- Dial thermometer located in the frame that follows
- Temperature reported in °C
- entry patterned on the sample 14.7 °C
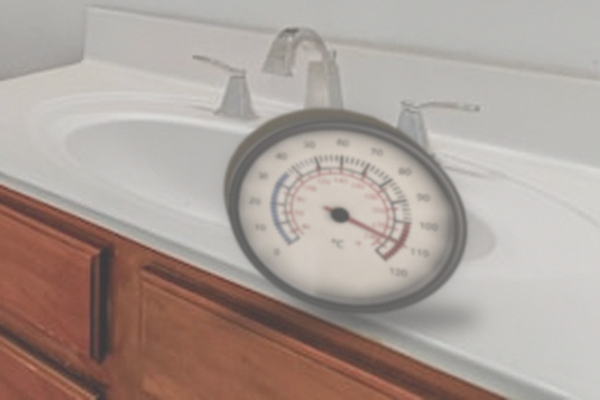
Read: 110 °C
